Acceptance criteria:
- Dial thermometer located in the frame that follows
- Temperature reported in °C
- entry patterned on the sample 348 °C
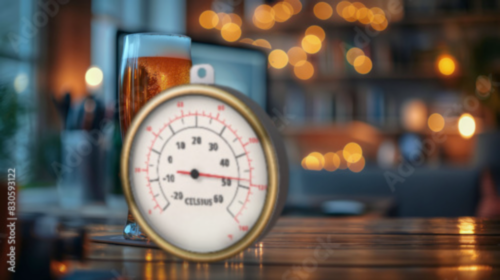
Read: 47.5 °C
